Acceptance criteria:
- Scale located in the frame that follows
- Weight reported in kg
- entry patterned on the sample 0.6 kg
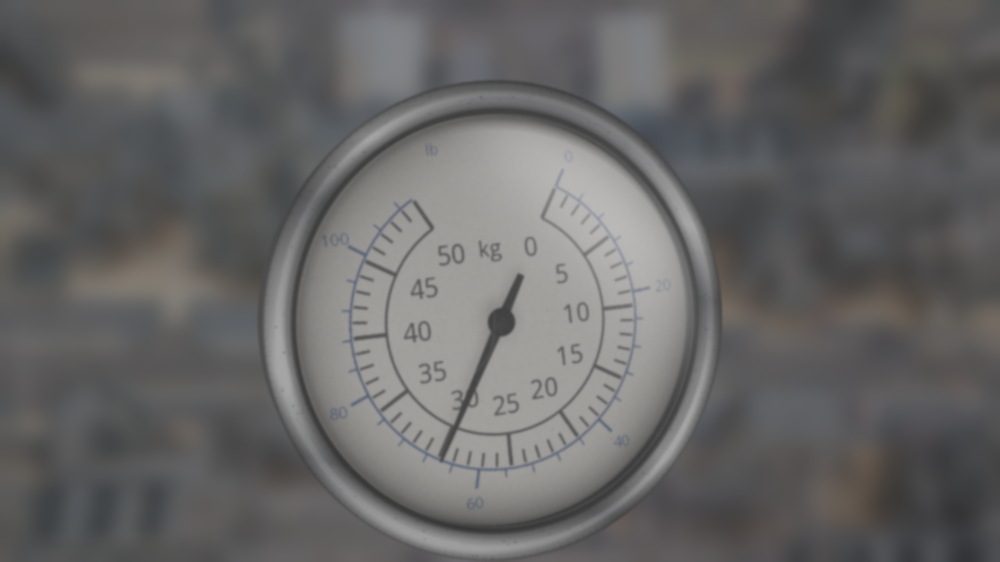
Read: 30 kg
